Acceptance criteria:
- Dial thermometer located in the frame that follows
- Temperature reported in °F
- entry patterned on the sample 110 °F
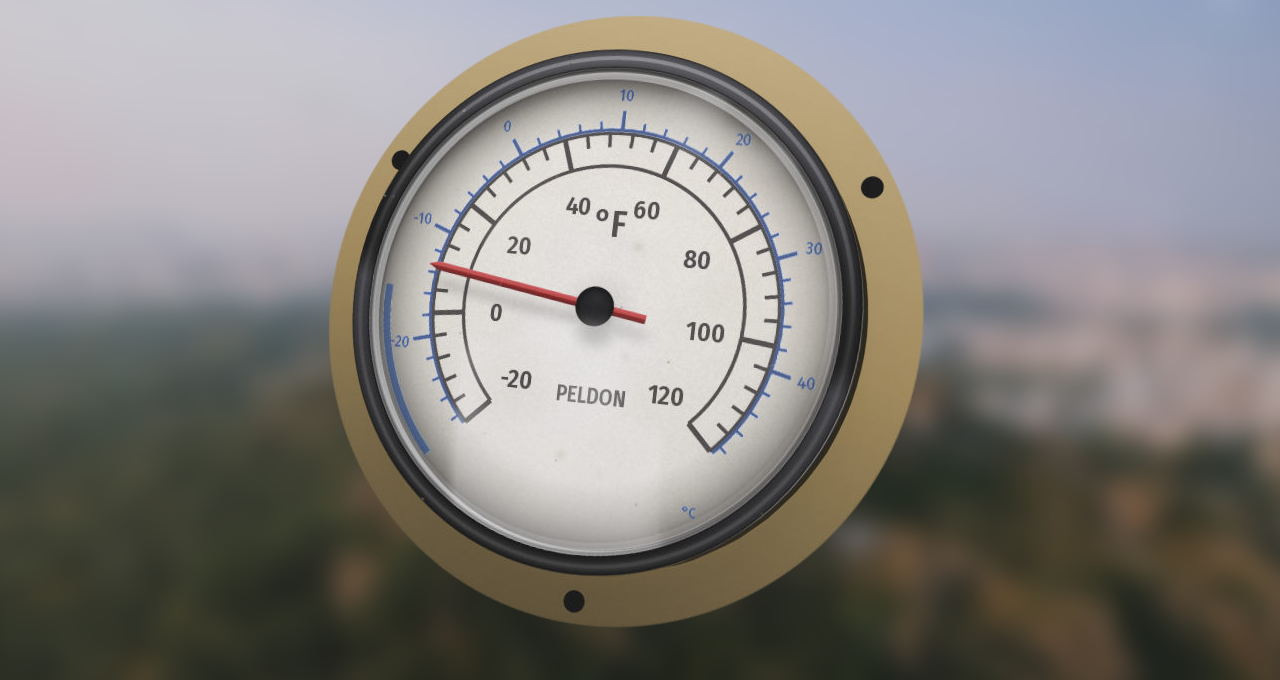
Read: 8 °F
